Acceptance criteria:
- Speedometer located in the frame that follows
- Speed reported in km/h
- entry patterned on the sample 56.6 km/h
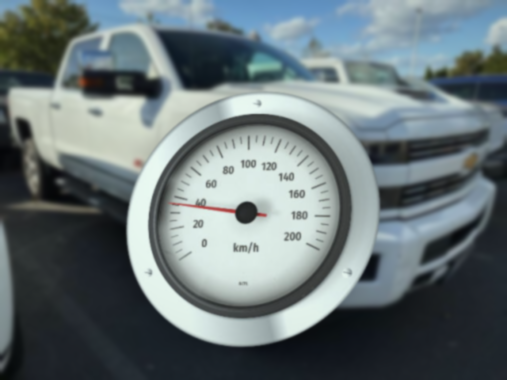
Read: 35 km/h
